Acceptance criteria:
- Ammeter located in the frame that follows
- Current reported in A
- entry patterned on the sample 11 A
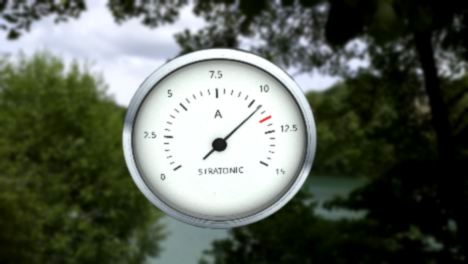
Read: 10.5 A
